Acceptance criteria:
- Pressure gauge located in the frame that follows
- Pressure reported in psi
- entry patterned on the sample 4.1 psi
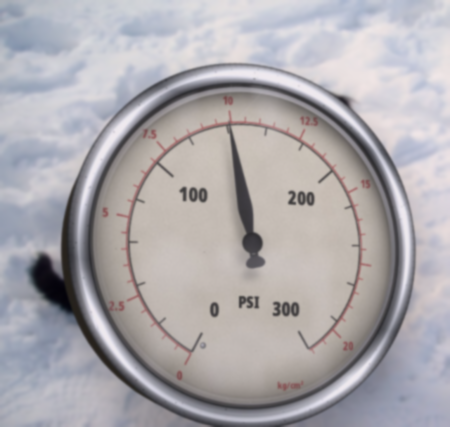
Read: 140 psi
